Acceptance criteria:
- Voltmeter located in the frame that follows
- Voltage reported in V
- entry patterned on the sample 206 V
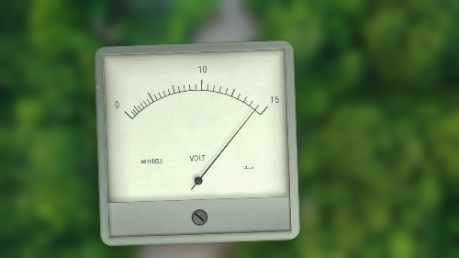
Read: 14.5 V
